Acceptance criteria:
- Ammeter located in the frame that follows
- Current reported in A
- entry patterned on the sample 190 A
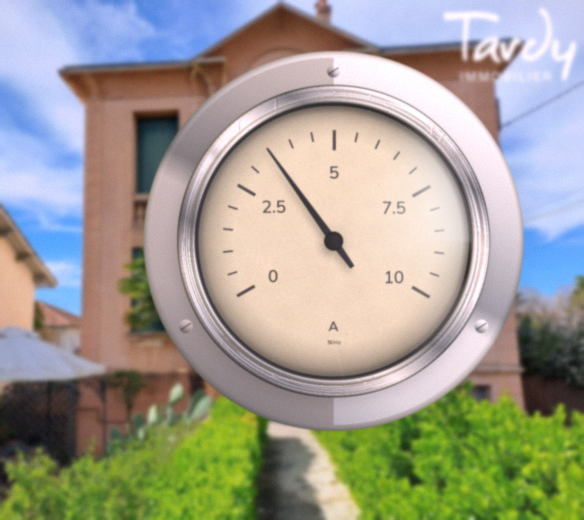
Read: 3.5 A
